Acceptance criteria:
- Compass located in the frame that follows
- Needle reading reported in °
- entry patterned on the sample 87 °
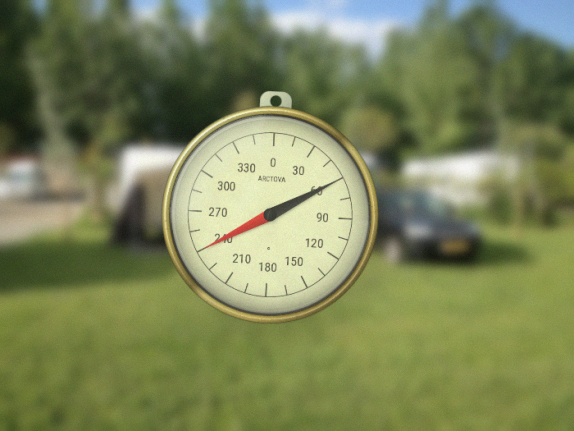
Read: 240 °
